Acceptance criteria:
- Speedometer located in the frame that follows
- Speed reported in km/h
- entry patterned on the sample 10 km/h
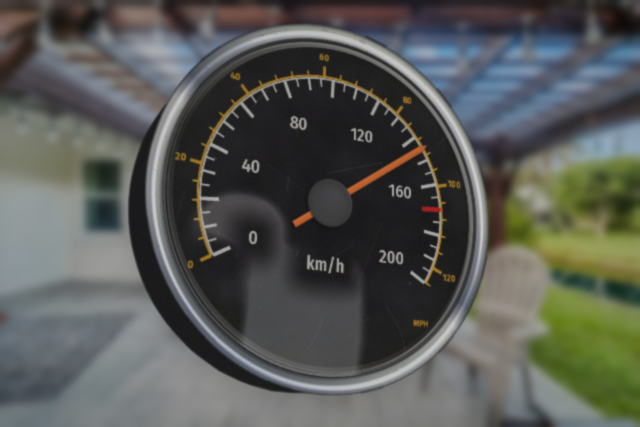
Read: 145 km/h
